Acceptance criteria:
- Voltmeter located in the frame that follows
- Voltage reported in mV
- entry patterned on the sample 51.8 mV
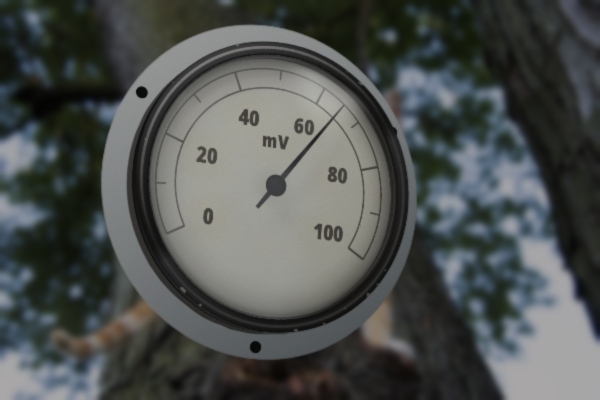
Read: 65 mV
